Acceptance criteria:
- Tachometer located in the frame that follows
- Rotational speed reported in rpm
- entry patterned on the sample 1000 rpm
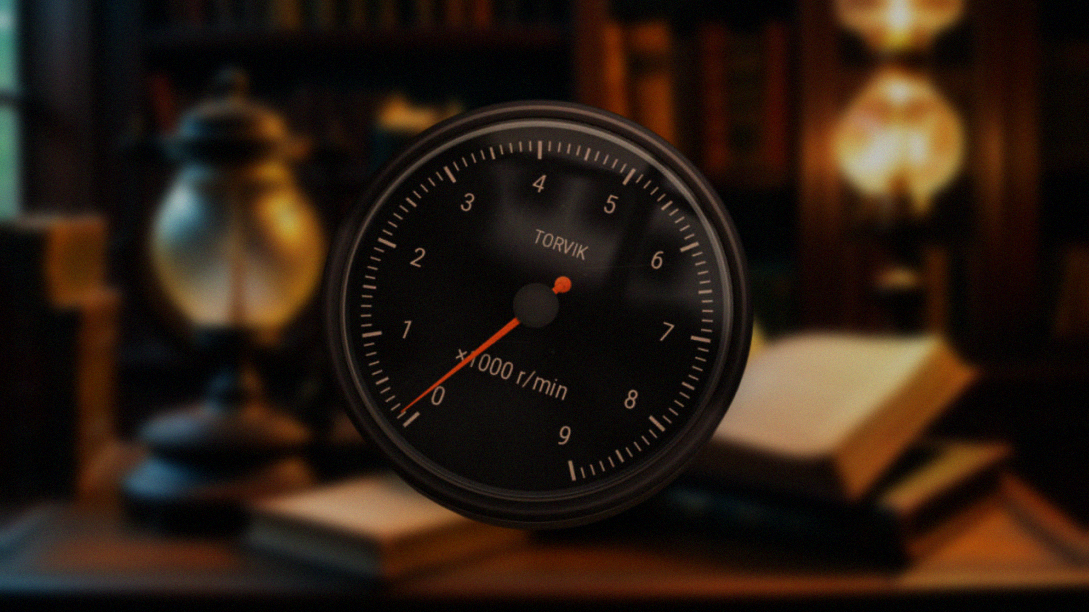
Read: 100 rpm
